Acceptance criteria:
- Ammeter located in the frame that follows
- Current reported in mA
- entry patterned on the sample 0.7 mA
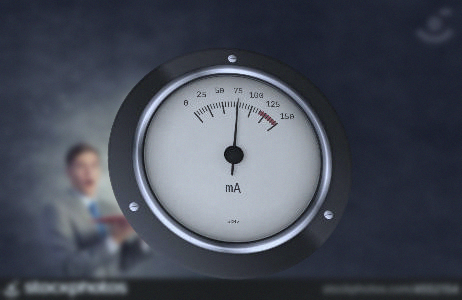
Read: 75 mA
